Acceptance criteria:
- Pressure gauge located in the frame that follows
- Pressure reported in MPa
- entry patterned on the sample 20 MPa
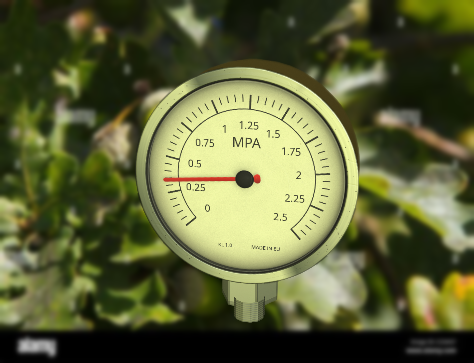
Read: 0.35 MPa
